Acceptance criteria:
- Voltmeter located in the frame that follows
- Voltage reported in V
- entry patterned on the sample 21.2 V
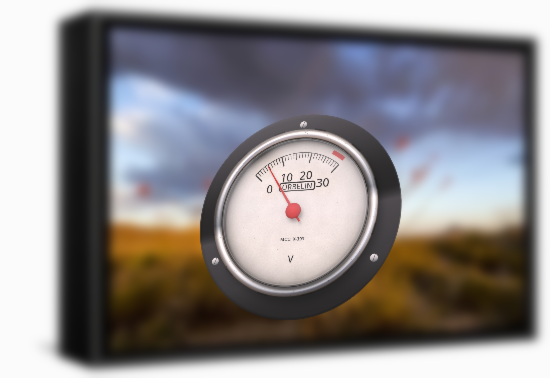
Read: 5 V
